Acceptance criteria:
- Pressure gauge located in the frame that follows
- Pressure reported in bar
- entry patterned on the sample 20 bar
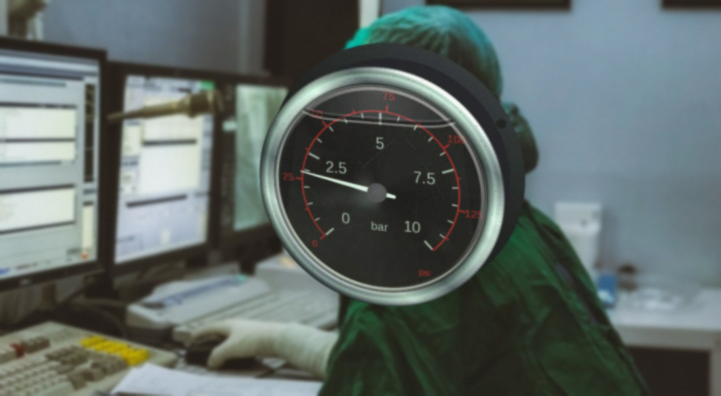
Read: 2 bar
